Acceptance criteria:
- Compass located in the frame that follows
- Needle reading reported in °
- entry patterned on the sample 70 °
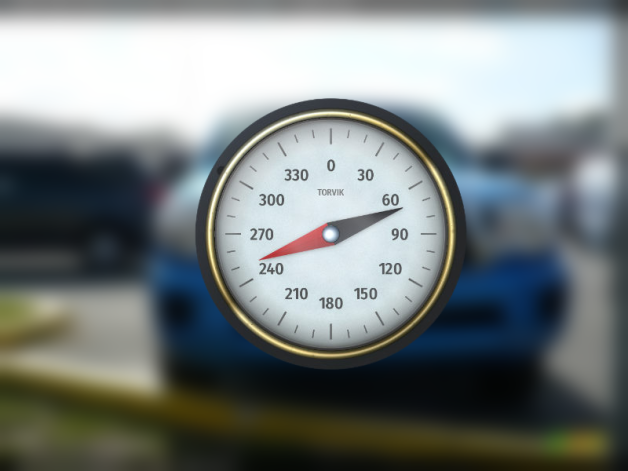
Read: 250 °
